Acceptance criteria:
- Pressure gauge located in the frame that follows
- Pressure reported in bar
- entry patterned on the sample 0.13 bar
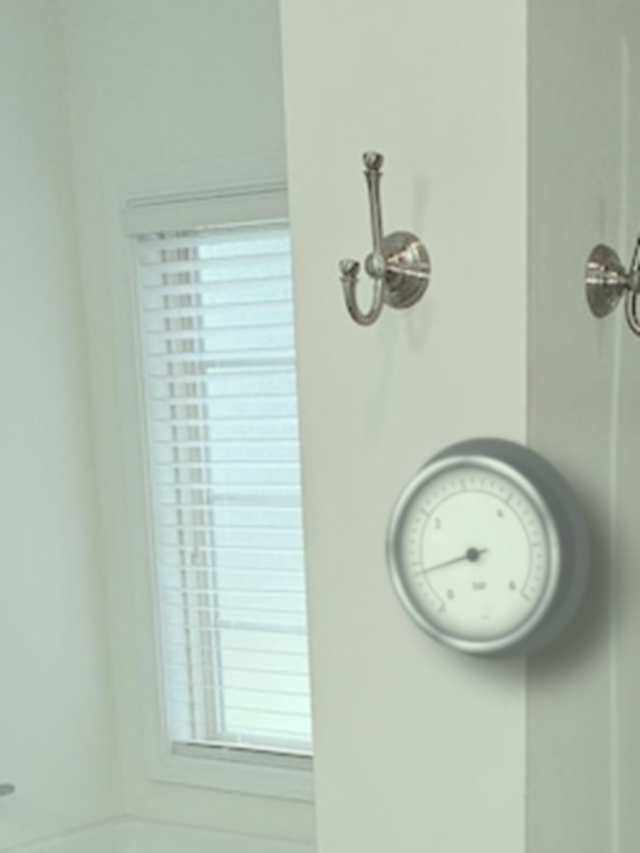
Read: 0.8 bar
